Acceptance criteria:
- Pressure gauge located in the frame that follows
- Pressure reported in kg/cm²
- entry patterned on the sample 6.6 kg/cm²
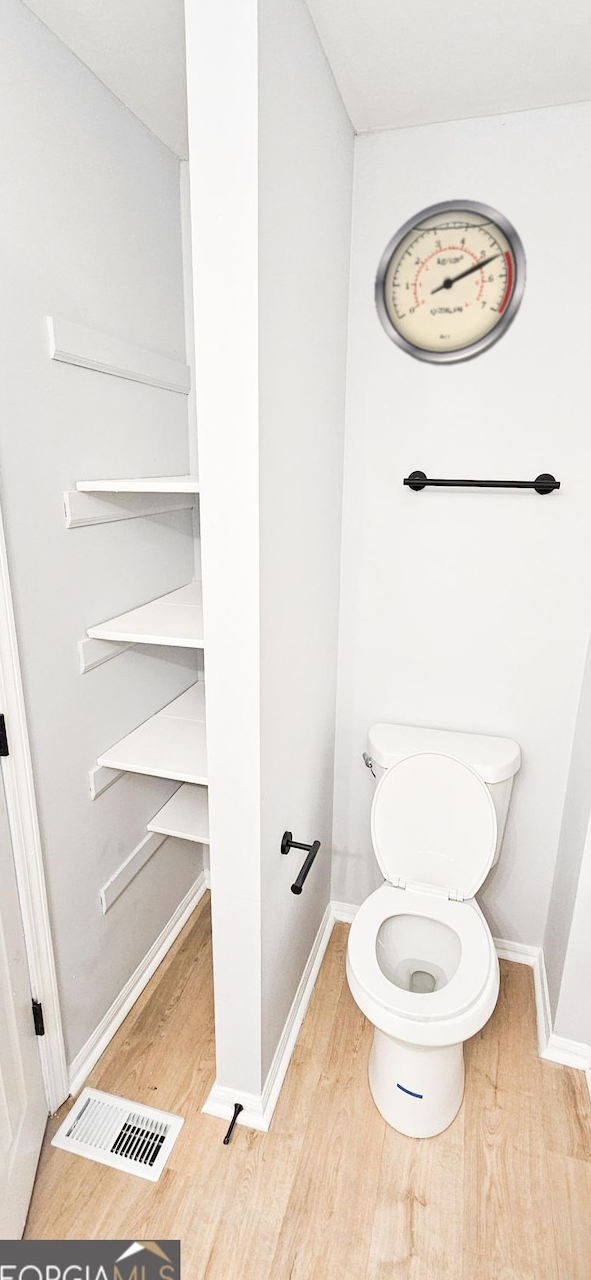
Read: 5.4 kg/cm²
